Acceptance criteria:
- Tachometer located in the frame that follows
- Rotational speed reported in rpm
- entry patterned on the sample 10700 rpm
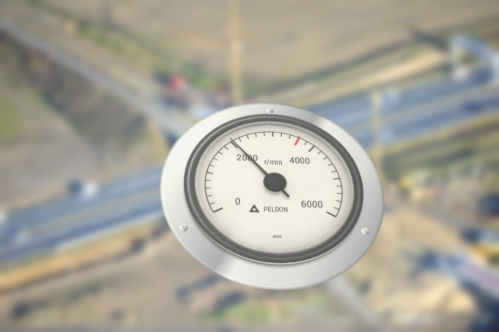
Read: 2000 rpm
